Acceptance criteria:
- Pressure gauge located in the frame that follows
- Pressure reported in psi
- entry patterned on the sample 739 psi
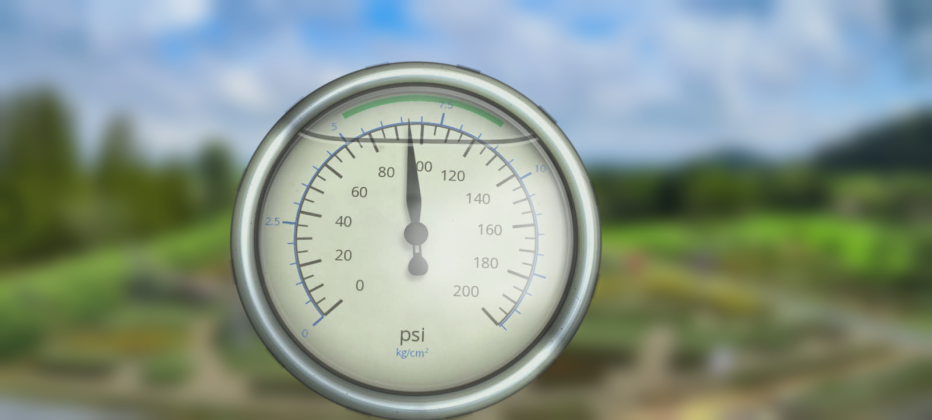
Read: 95 psi
